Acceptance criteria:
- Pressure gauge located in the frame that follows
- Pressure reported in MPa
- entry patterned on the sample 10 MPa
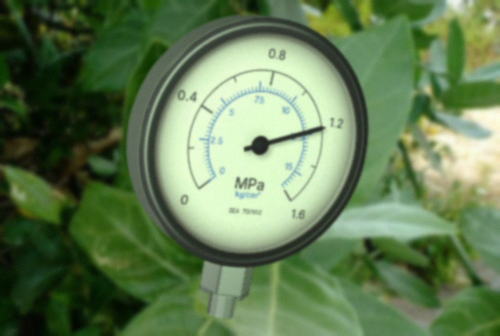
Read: 1.2 MPa
